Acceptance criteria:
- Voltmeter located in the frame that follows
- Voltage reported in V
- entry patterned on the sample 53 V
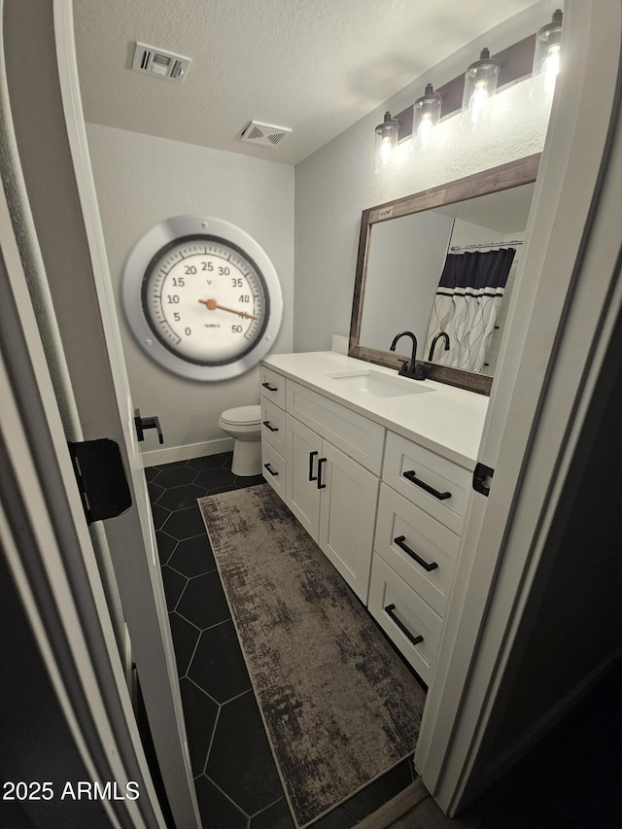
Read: 45 V
